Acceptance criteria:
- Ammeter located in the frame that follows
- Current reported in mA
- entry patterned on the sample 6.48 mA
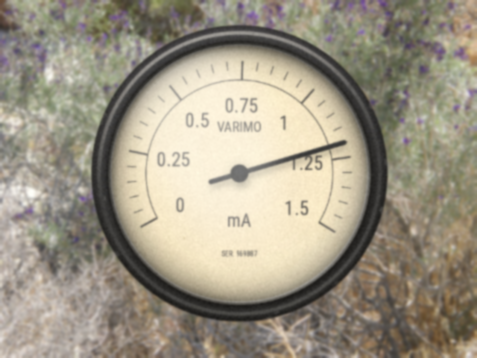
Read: 1.2 mA
